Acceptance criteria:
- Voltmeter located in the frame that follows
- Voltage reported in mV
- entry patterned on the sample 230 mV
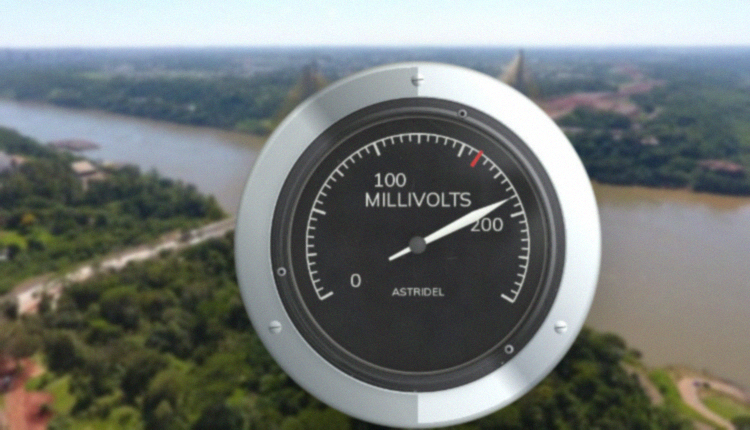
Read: 190 mV
